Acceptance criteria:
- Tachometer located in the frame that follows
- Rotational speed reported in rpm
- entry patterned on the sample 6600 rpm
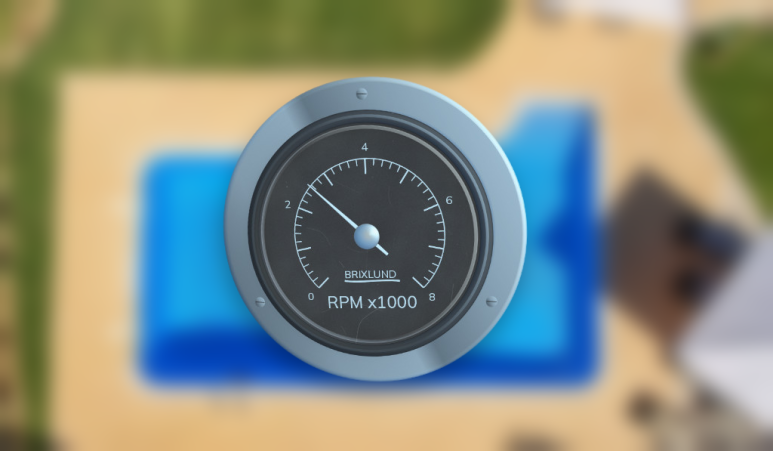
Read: 2600 rpm
